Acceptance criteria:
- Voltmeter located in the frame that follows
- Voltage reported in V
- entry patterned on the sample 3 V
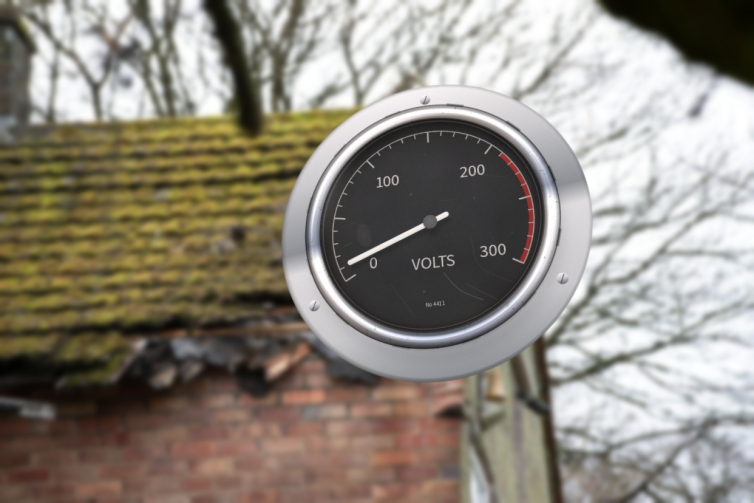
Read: 10 V
